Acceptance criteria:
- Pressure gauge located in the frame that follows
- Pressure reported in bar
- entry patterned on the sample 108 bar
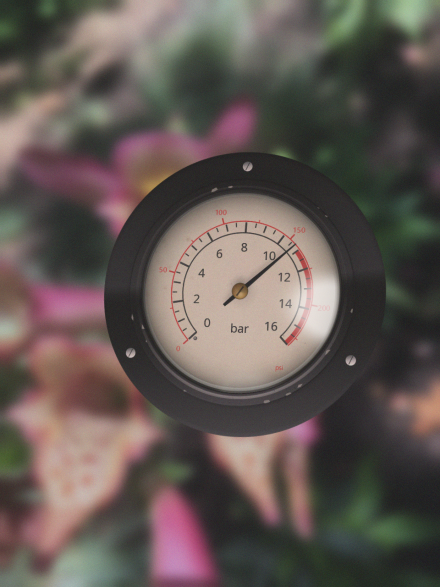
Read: 10.75 bar
